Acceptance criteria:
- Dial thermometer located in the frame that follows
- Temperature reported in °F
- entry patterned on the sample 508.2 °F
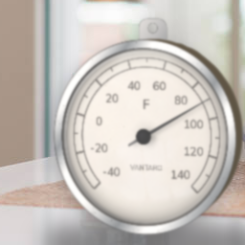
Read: 90 °F
